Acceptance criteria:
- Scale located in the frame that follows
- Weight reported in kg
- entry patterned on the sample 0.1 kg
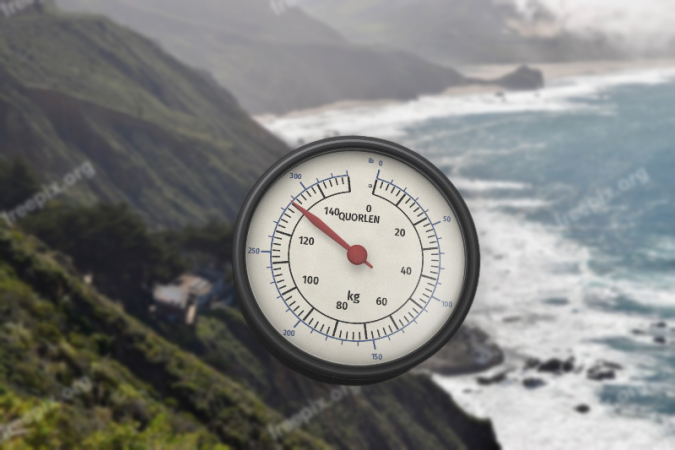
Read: 130 kg
